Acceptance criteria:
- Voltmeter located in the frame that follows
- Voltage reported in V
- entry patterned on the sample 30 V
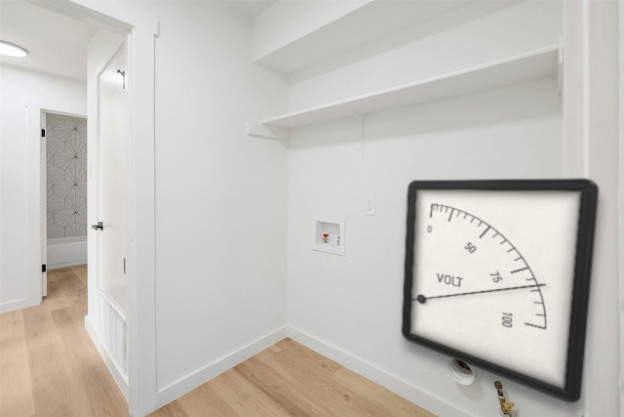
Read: 82.5 V
